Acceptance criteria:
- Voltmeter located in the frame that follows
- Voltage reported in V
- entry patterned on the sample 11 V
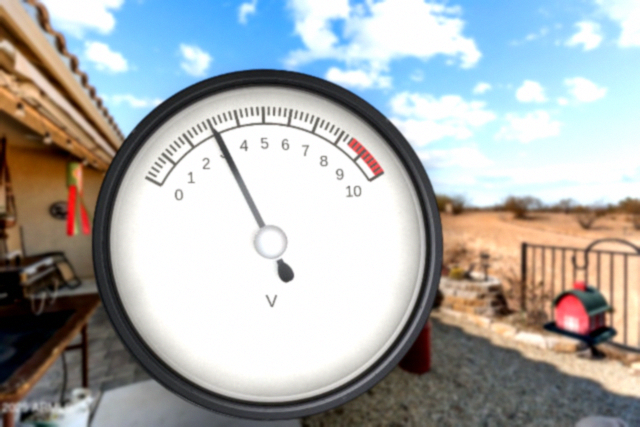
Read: 3 V
